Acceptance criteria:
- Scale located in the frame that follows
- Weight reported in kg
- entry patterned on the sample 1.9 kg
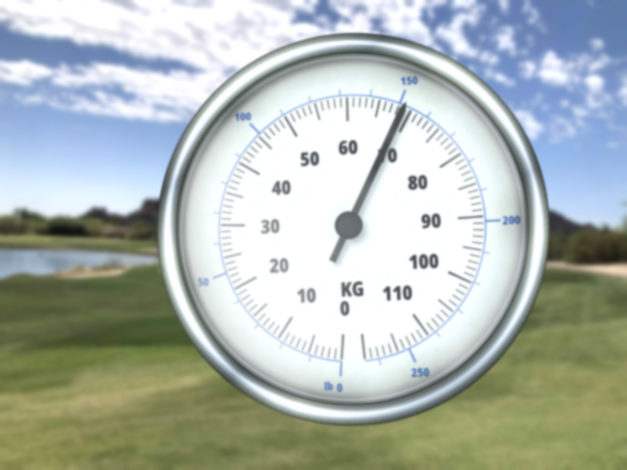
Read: 69 kg
